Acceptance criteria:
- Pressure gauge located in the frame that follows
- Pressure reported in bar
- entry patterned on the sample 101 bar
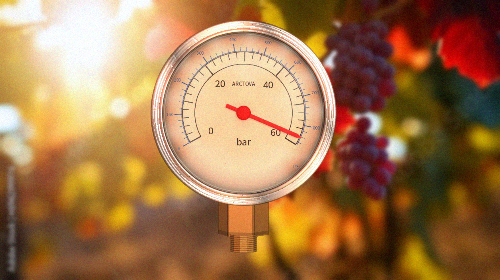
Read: 58 bar
